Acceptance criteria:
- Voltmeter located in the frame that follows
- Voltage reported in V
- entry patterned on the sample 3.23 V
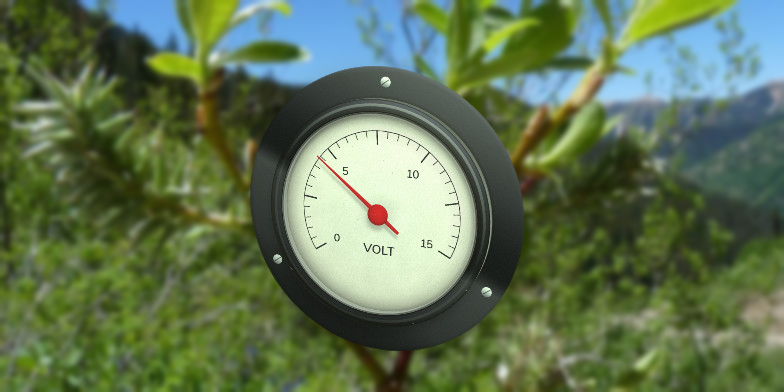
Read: 4.5 V
